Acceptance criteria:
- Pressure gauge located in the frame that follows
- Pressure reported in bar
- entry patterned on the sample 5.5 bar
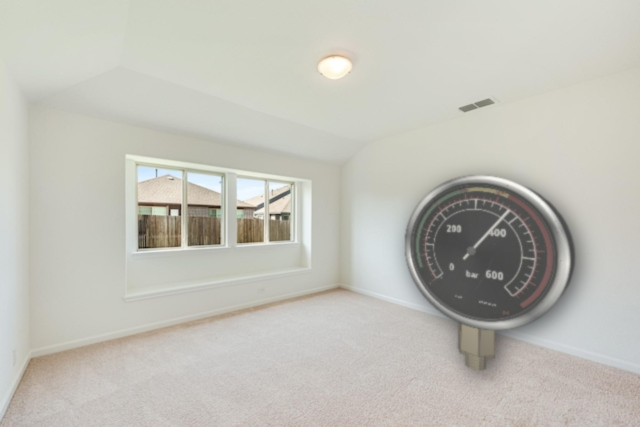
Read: 380 bar
